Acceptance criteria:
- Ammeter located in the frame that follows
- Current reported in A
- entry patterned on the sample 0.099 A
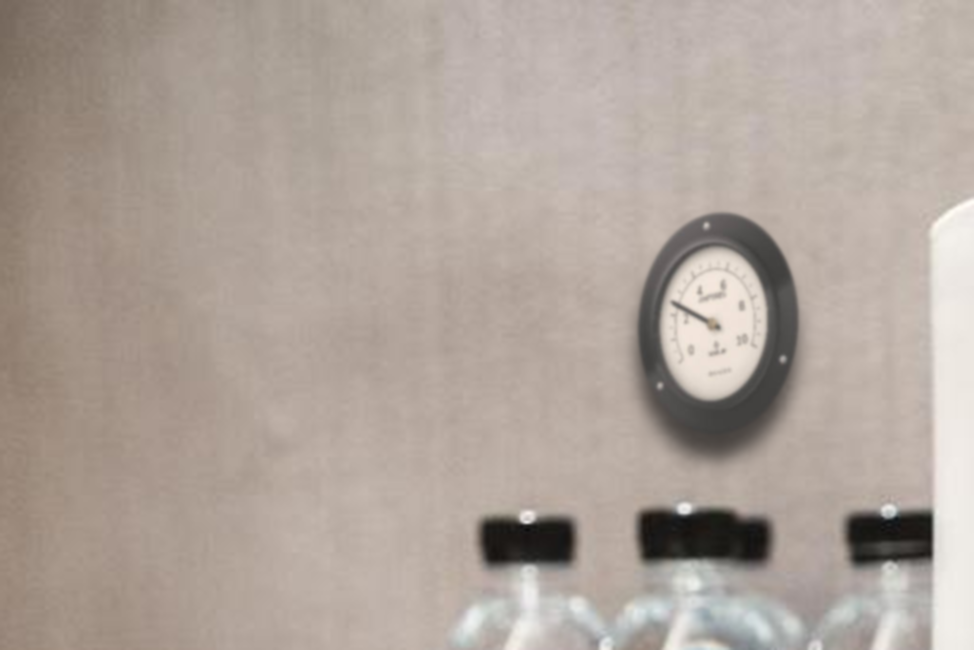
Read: 2.5 A
